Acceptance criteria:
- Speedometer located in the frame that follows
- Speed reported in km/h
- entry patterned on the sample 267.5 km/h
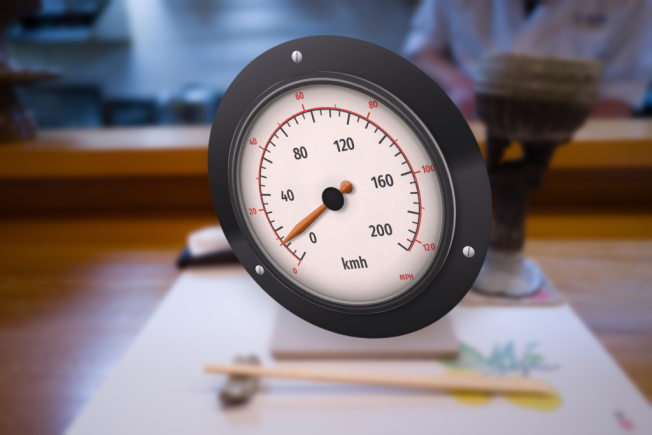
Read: 12.5 km/h
